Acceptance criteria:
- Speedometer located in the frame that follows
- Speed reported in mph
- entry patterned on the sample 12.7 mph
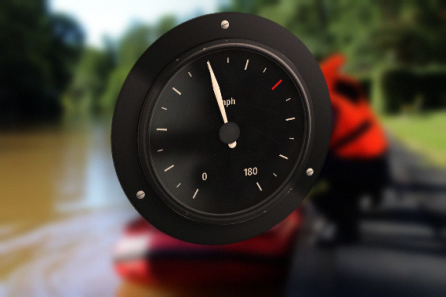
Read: 80 mph
